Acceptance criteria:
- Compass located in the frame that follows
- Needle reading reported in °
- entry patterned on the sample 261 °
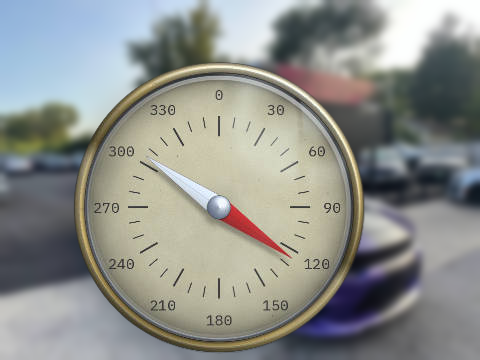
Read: 125 °
